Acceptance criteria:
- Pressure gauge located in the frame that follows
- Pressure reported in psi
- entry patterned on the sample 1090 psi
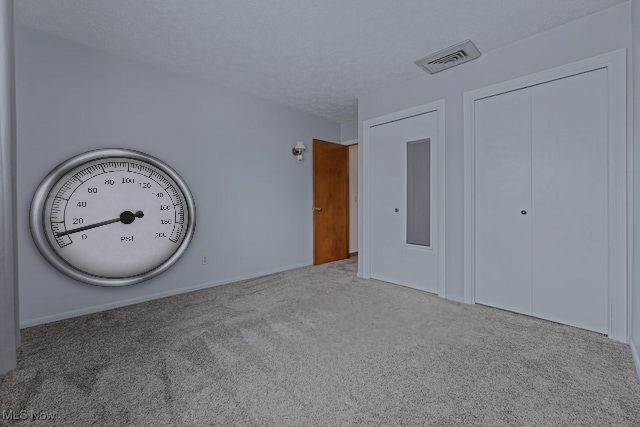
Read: 10 psi
